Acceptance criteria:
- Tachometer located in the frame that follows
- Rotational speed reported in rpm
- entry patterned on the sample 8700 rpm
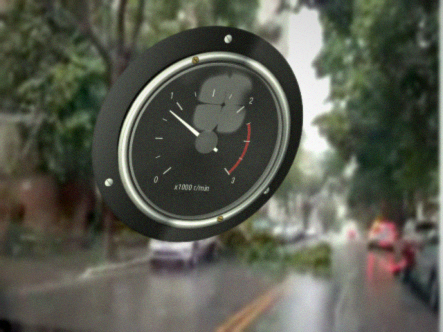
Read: 875 rpm
